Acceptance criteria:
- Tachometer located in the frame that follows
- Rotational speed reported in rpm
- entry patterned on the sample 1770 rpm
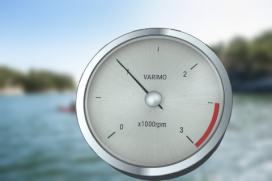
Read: 1000 rpm
